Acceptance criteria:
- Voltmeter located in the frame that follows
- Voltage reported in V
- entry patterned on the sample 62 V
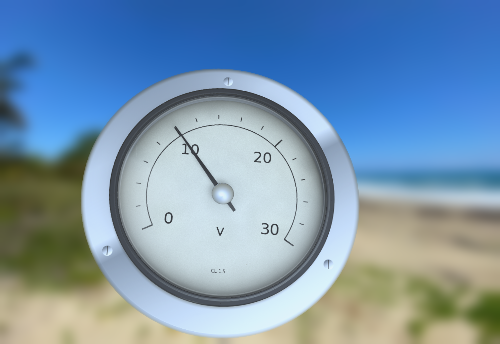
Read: 10 V
